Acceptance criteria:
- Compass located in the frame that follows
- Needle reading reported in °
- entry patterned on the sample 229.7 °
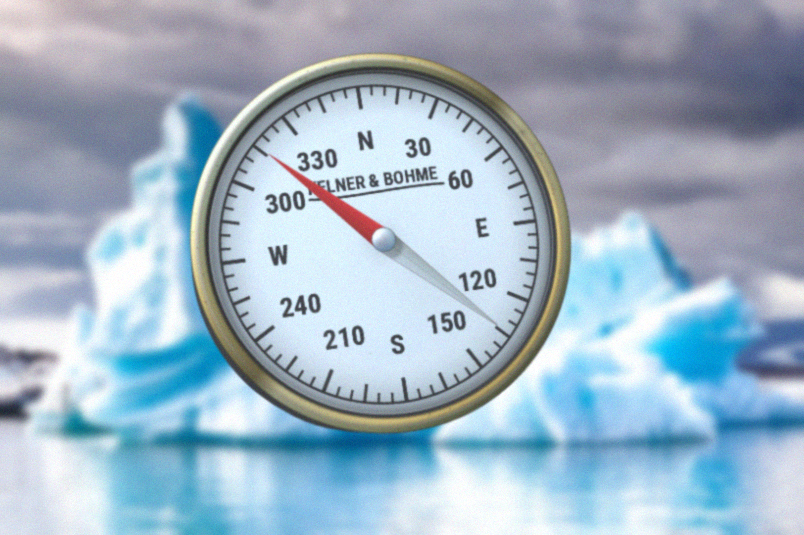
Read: 315 °
